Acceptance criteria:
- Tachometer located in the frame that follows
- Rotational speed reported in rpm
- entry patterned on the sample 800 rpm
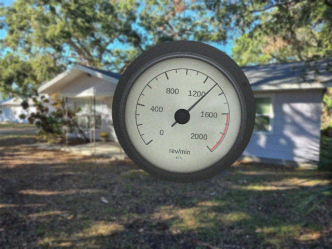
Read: 1300 rpm
